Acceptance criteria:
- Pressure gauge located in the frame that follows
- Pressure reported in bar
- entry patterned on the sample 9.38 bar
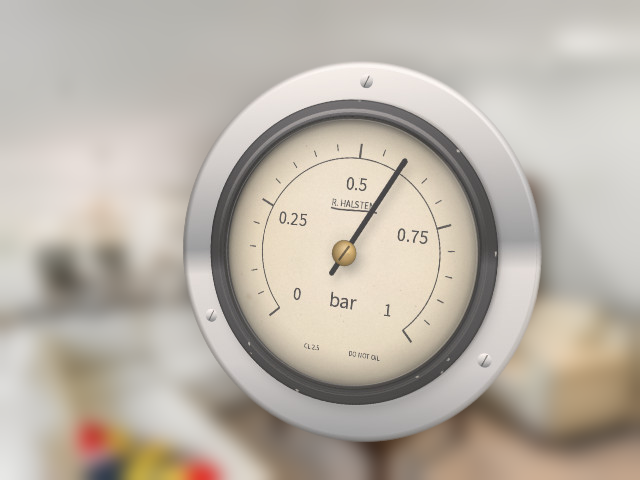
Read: 0.6 bar
